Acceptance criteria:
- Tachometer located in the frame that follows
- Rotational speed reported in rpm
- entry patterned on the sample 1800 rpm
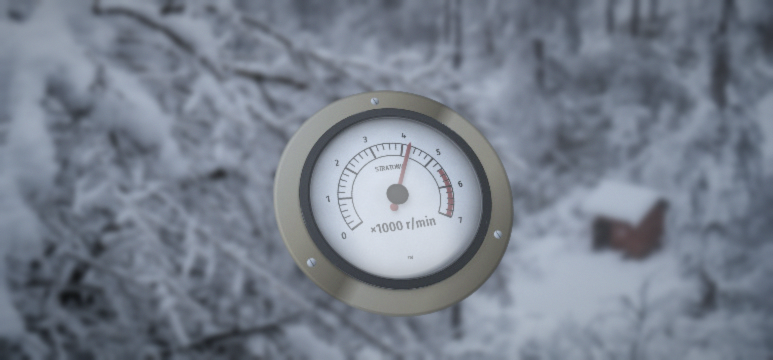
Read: 4200 rpm
